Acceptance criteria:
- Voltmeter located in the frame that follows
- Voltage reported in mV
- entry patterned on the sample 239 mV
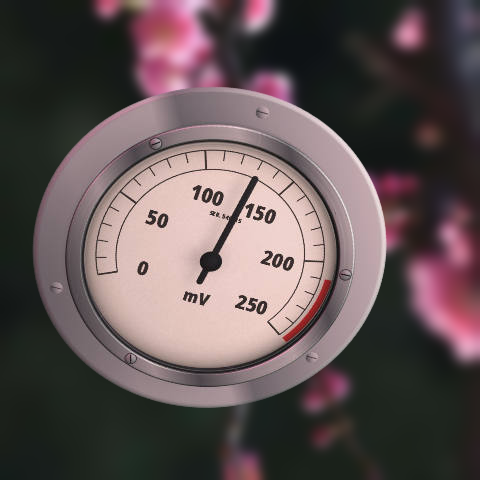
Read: 130 mV
